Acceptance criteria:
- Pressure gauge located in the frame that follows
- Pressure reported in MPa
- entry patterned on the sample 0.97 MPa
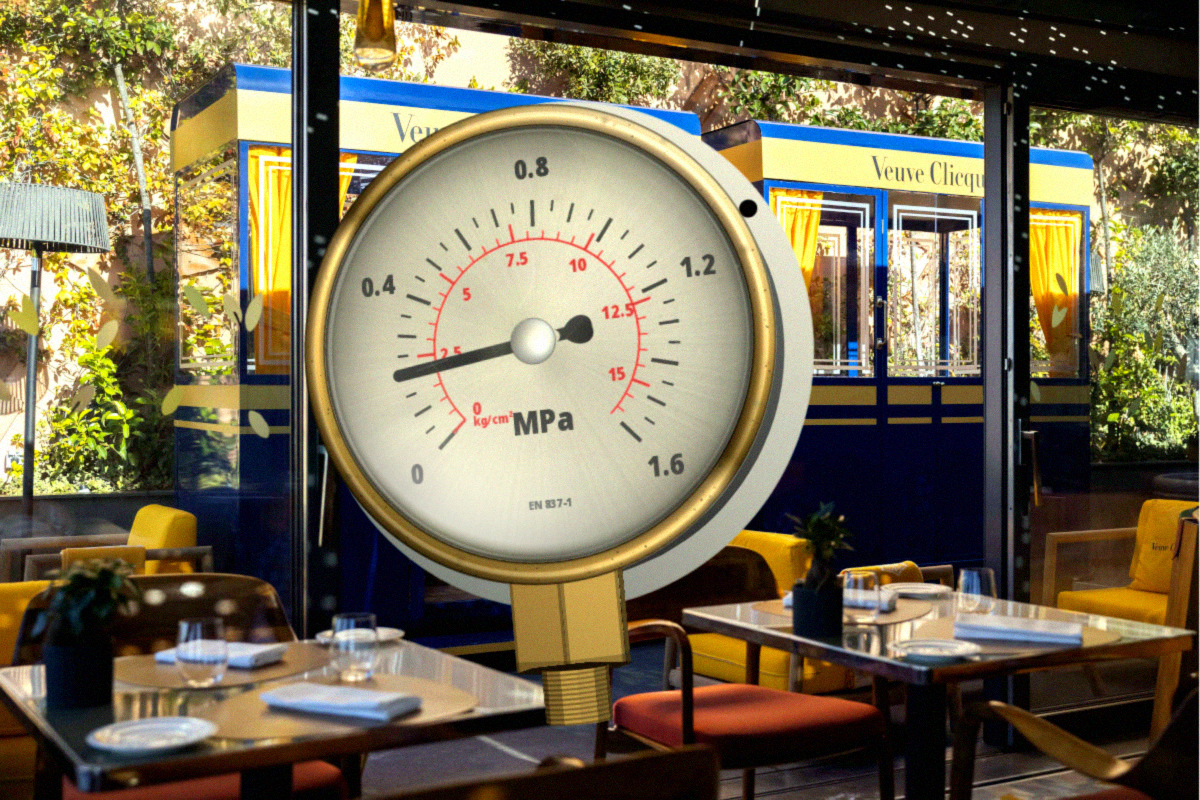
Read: 0.2 MPa
